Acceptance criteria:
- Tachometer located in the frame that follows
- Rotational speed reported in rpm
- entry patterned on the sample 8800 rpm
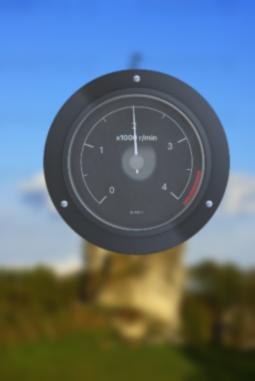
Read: 2000 rpm
